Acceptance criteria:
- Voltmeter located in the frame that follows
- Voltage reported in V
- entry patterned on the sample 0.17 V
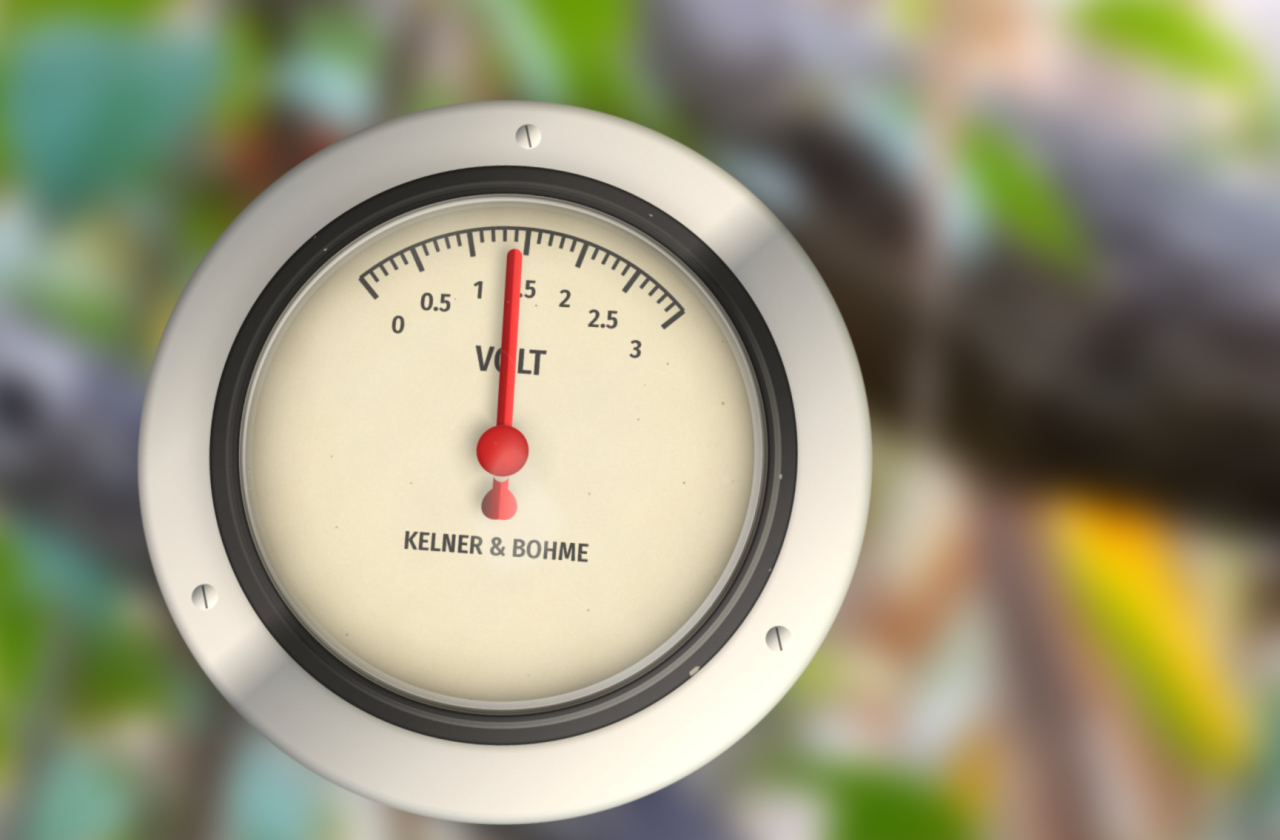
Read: 1.4 V
